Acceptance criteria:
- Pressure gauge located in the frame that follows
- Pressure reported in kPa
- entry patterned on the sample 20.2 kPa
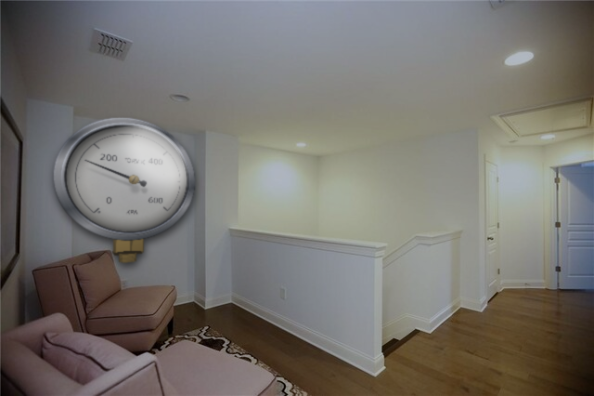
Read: 150 kPa
